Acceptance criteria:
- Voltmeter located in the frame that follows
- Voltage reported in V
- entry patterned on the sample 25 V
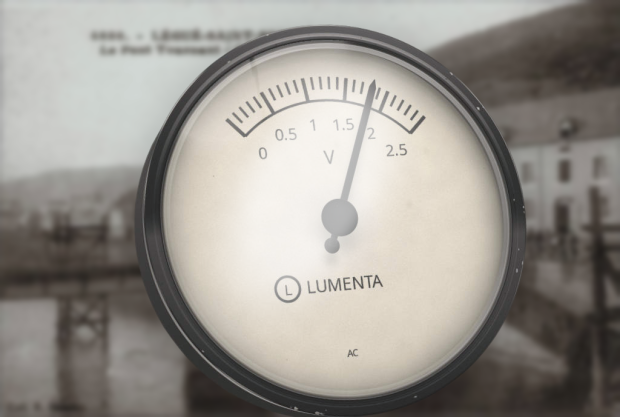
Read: 1.8 V
